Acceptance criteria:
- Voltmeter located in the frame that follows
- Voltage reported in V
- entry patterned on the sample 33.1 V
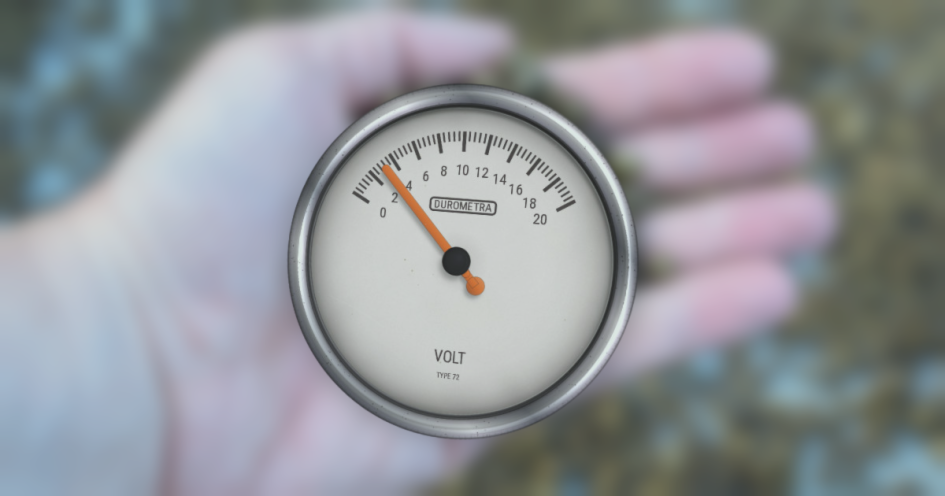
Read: 3.2 V
